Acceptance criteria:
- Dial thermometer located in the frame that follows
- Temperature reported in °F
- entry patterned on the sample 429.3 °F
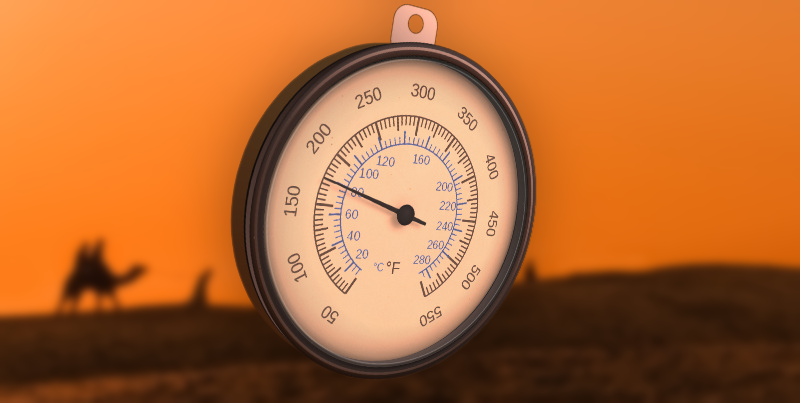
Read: 175 °F
